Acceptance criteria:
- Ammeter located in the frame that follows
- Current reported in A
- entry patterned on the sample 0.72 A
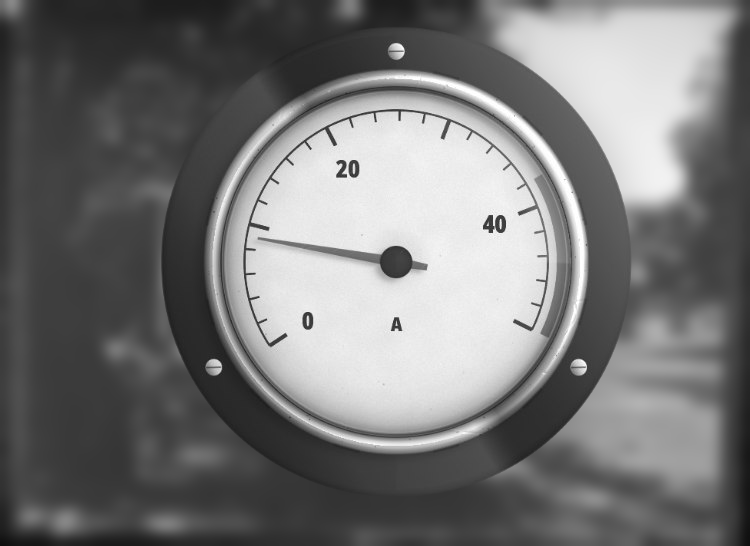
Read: 9 A
